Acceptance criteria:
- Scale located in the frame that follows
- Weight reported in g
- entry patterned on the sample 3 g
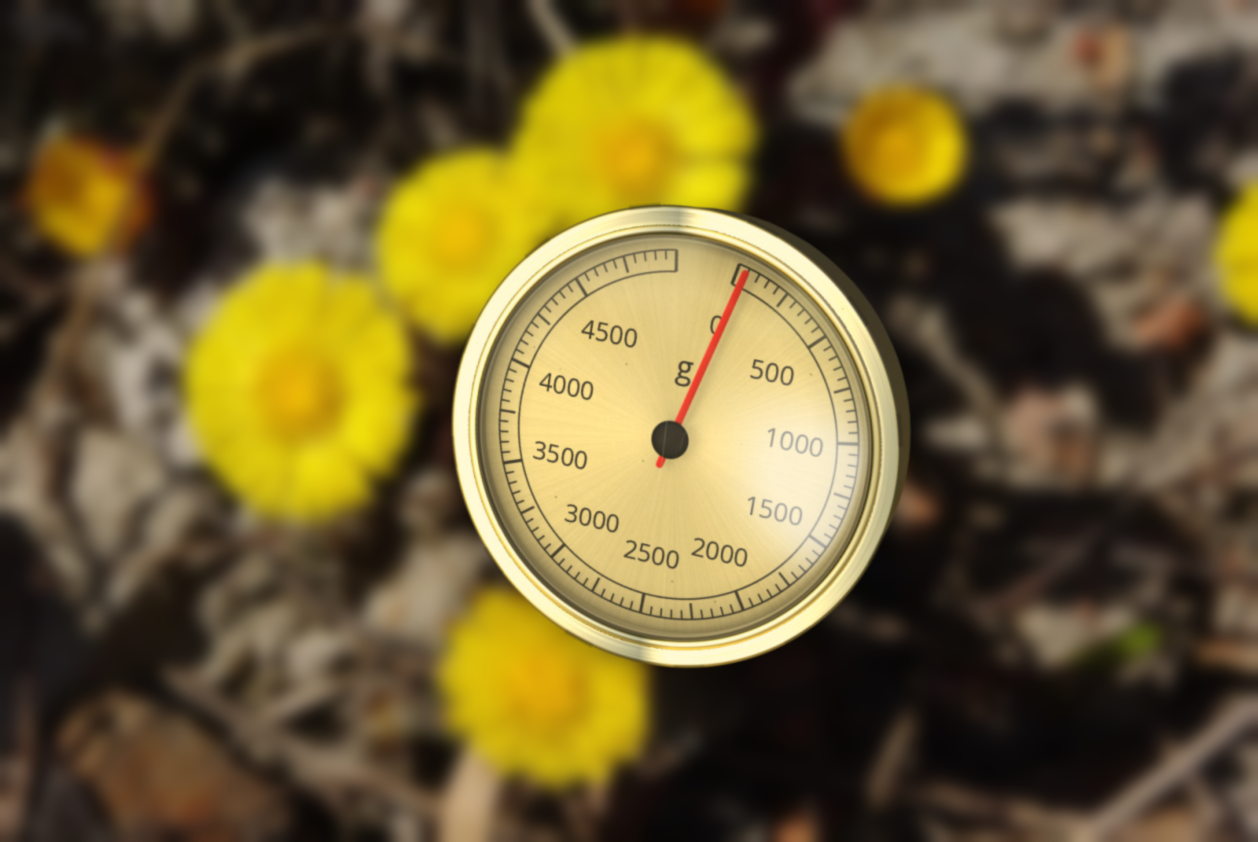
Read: 50 g
